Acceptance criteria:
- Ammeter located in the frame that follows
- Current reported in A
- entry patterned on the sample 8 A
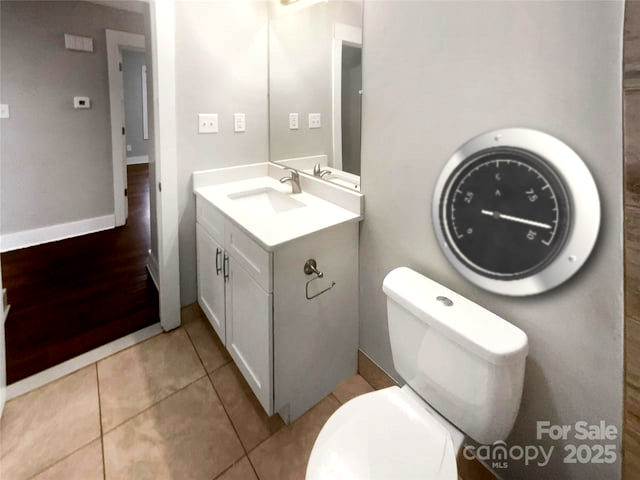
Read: 9.25 A
